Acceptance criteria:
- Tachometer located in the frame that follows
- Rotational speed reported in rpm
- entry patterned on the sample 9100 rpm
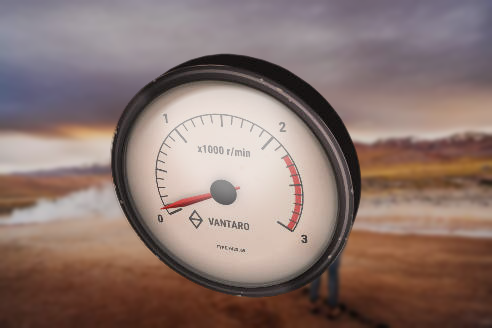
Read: 100 rpm
